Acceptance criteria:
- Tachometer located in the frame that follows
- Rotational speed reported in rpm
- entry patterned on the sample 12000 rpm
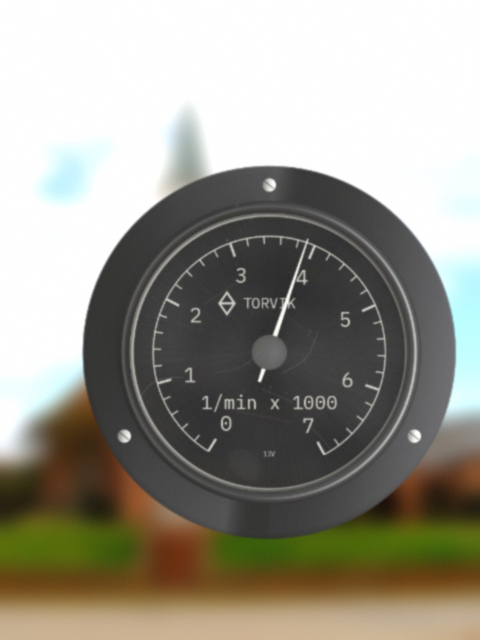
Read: 3900 rpm
